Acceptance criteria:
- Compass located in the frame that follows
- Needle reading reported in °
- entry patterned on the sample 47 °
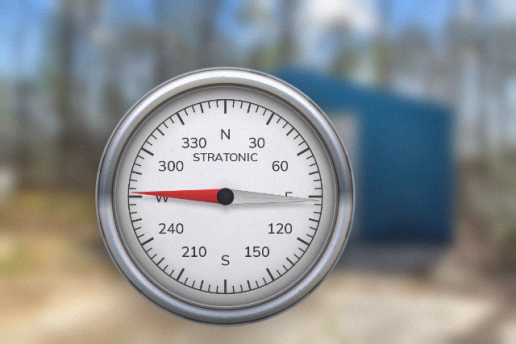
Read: 272.5 °
